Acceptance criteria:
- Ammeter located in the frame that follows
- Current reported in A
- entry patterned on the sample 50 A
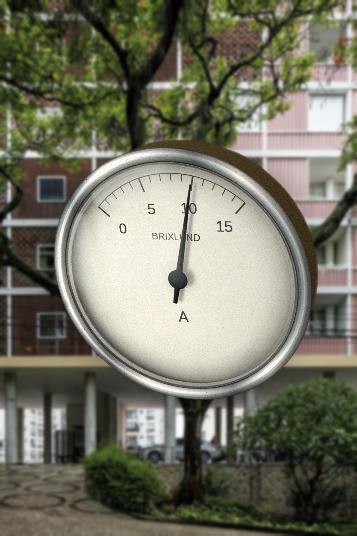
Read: 10 A
